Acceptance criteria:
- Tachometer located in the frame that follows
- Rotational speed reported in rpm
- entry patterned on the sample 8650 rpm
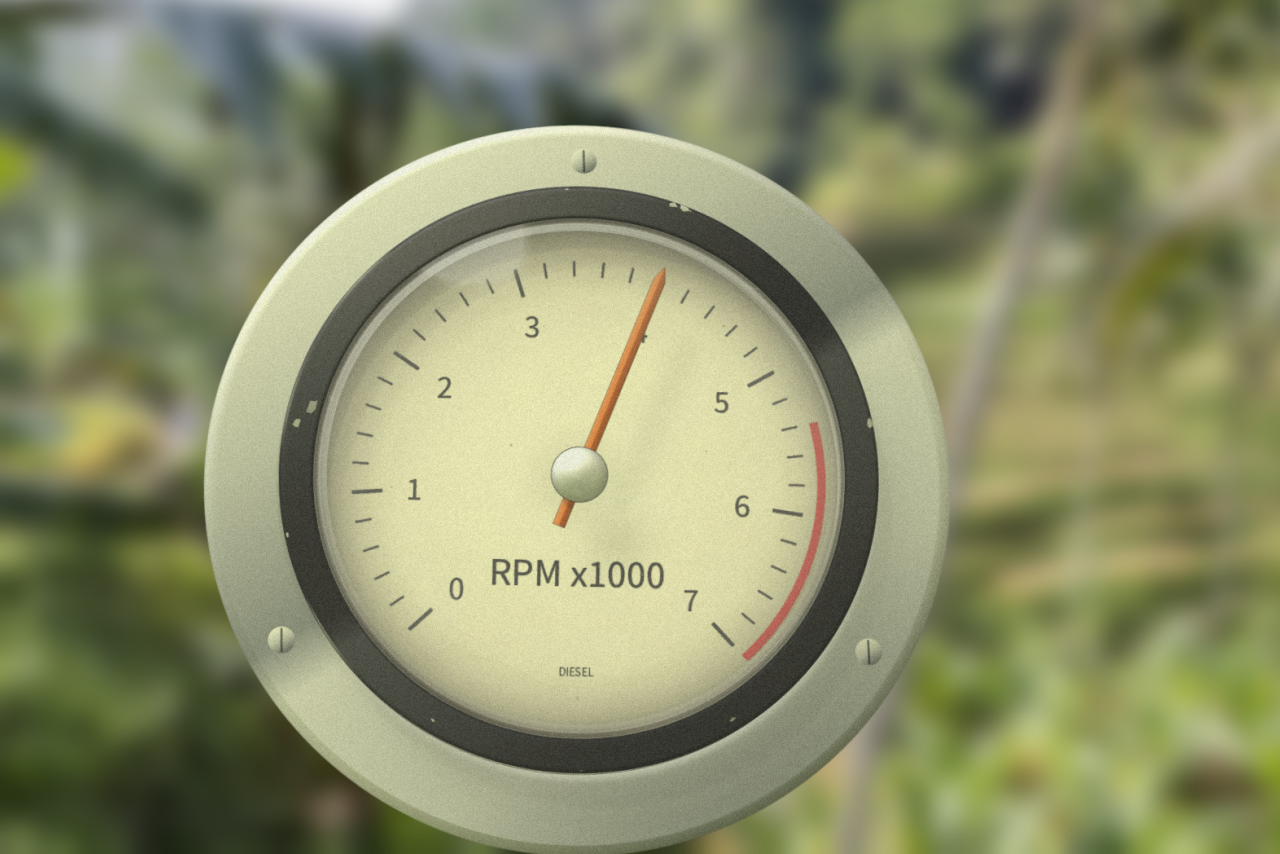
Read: 4000 rpm
